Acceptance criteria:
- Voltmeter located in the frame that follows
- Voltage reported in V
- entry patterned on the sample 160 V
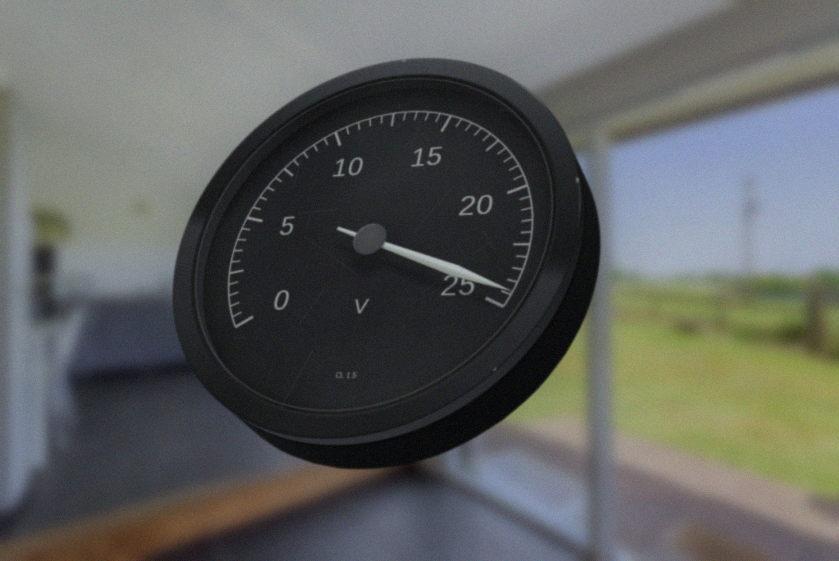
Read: 24.5 V
